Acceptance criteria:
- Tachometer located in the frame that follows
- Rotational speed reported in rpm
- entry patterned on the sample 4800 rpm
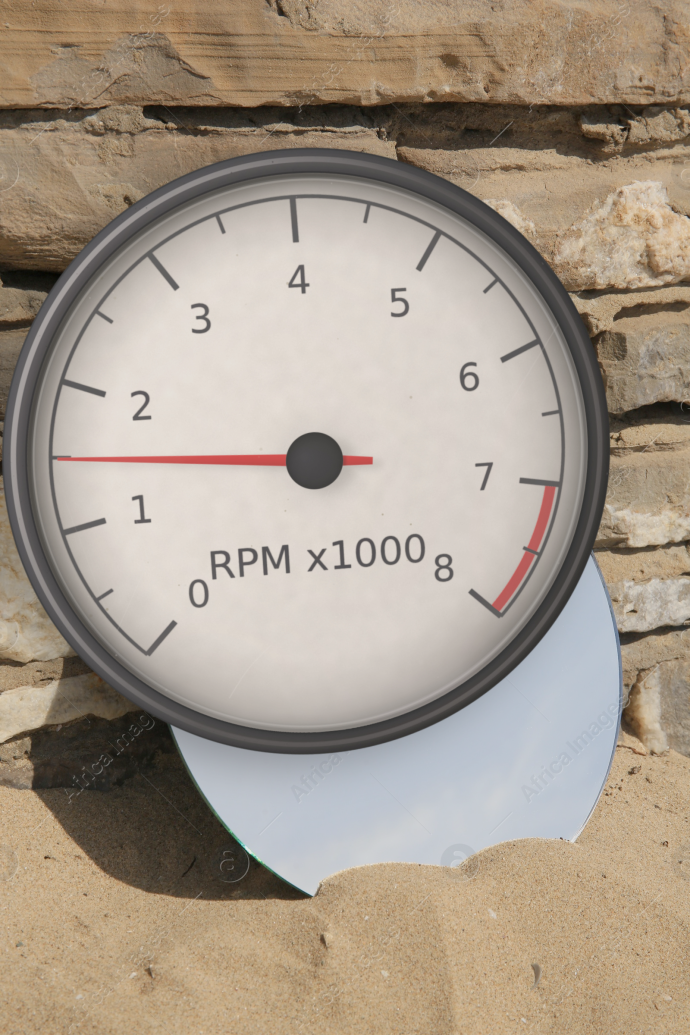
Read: 1500 rpm
